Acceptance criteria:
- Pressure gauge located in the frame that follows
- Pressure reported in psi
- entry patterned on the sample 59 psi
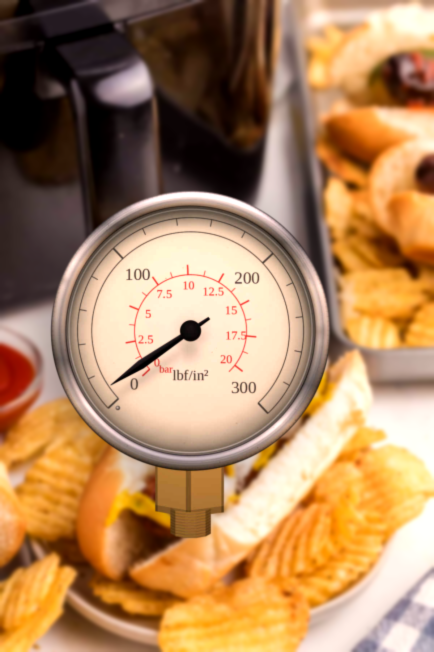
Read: 10 psi
